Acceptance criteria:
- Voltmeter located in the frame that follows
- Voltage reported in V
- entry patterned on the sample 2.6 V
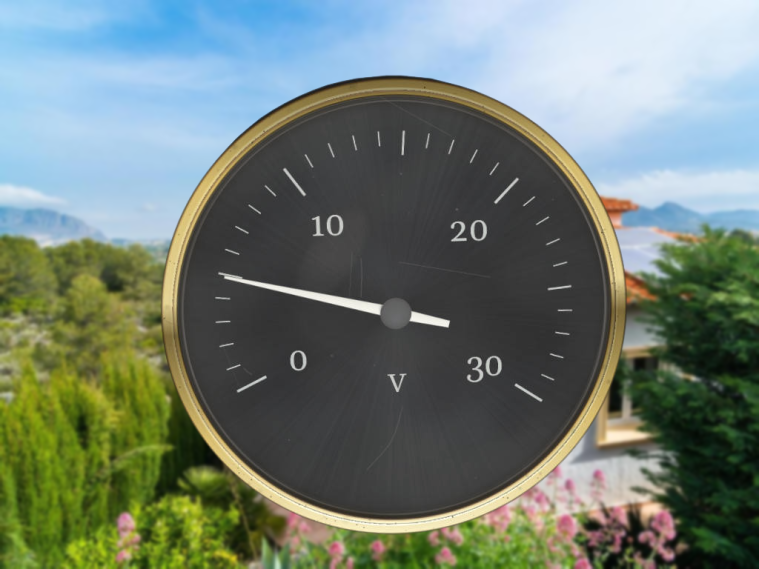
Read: 5 V
